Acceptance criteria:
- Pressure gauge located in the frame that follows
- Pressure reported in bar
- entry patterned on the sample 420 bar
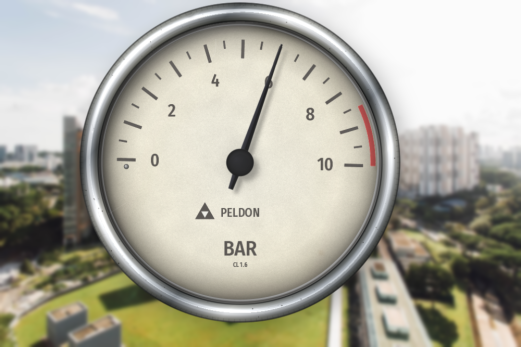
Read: 6 bar
